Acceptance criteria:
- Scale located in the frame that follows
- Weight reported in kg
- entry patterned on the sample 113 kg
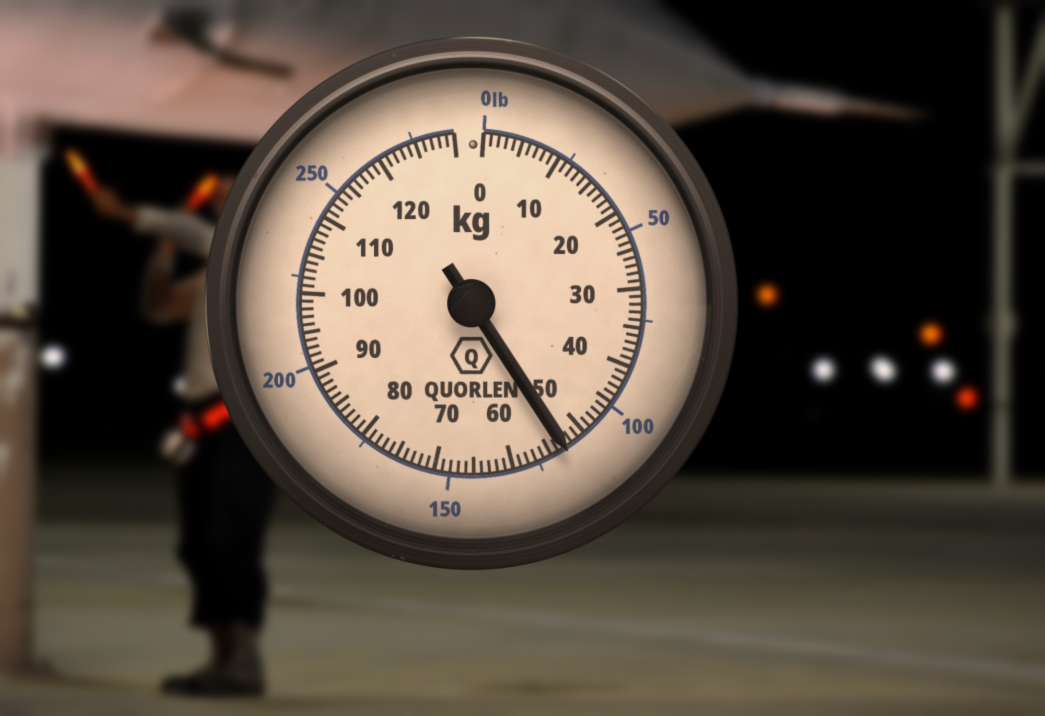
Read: 53 kg
